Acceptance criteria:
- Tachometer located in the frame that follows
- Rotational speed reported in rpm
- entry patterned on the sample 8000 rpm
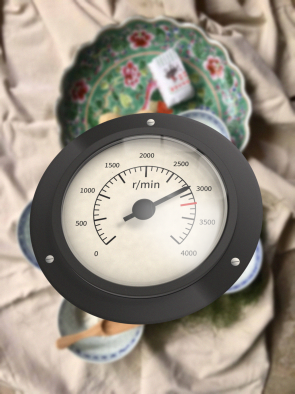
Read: 2900 rpm
